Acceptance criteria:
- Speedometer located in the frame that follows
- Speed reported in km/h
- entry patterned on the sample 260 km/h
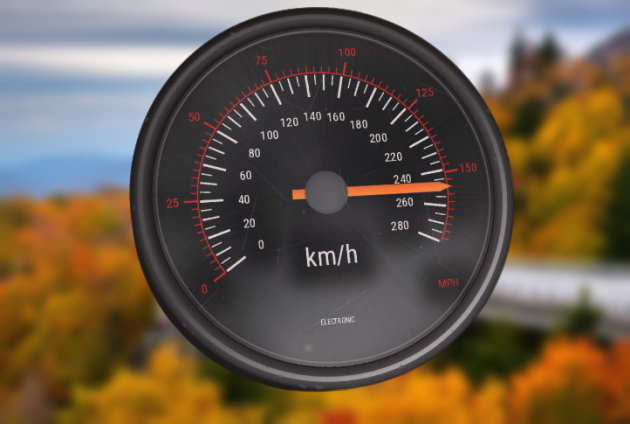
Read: 250 km/h
